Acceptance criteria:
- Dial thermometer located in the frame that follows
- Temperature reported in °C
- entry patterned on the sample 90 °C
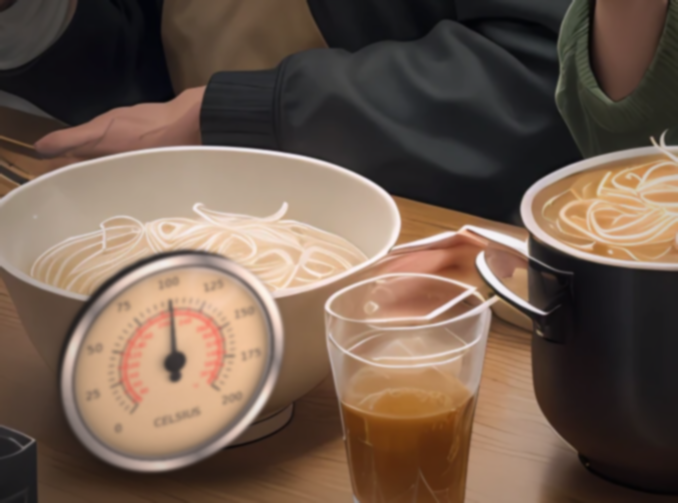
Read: 100 °C
